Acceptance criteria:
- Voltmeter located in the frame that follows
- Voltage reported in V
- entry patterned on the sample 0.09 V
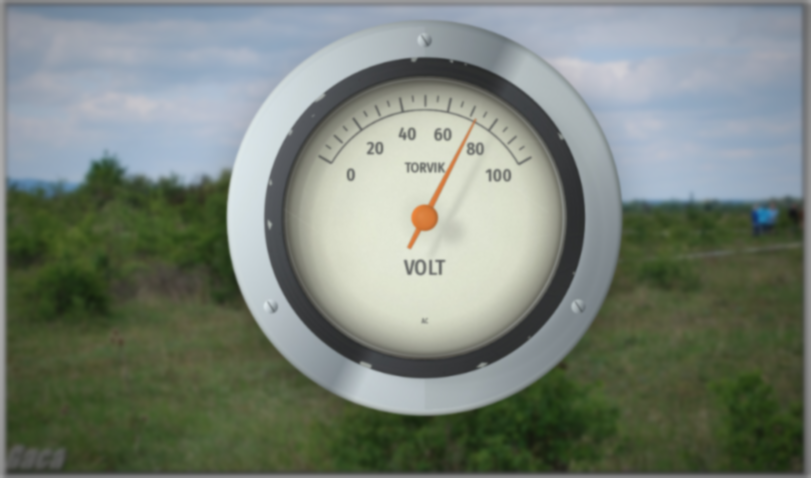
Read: 72.5 V
